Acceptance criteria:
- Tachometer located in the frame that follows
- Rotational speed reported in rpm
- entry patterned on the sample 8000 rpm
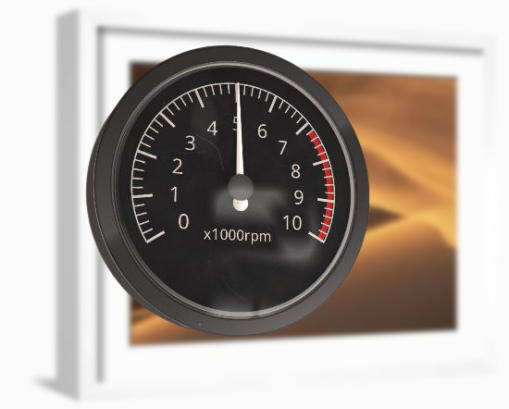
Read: 5000 rpm
